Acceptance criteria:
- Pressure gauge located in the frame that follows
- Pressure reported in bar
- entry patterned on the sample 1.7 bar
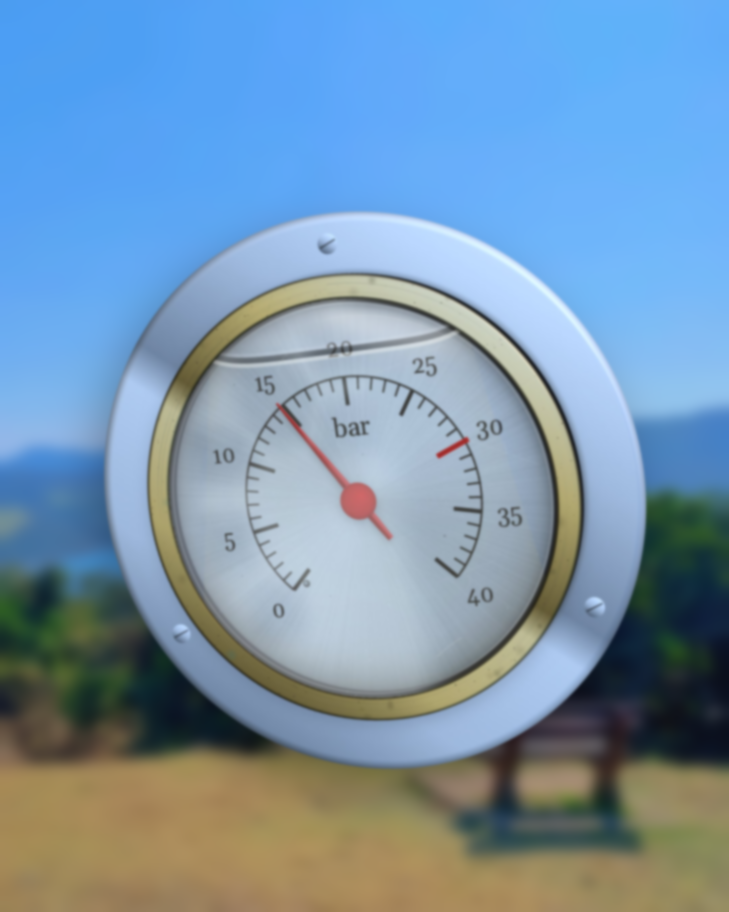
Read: 15 bar
